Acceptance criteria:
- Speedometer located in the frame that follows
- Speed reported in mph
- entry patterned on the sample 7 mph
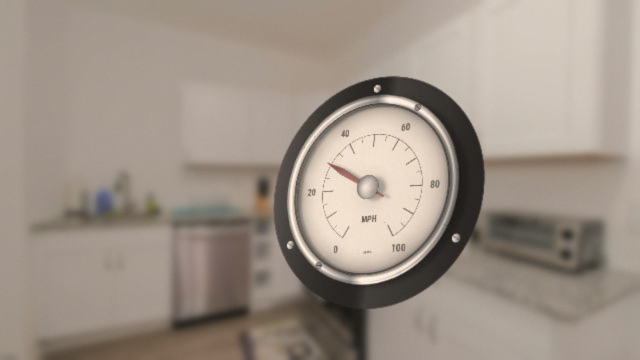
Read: 30 mph
